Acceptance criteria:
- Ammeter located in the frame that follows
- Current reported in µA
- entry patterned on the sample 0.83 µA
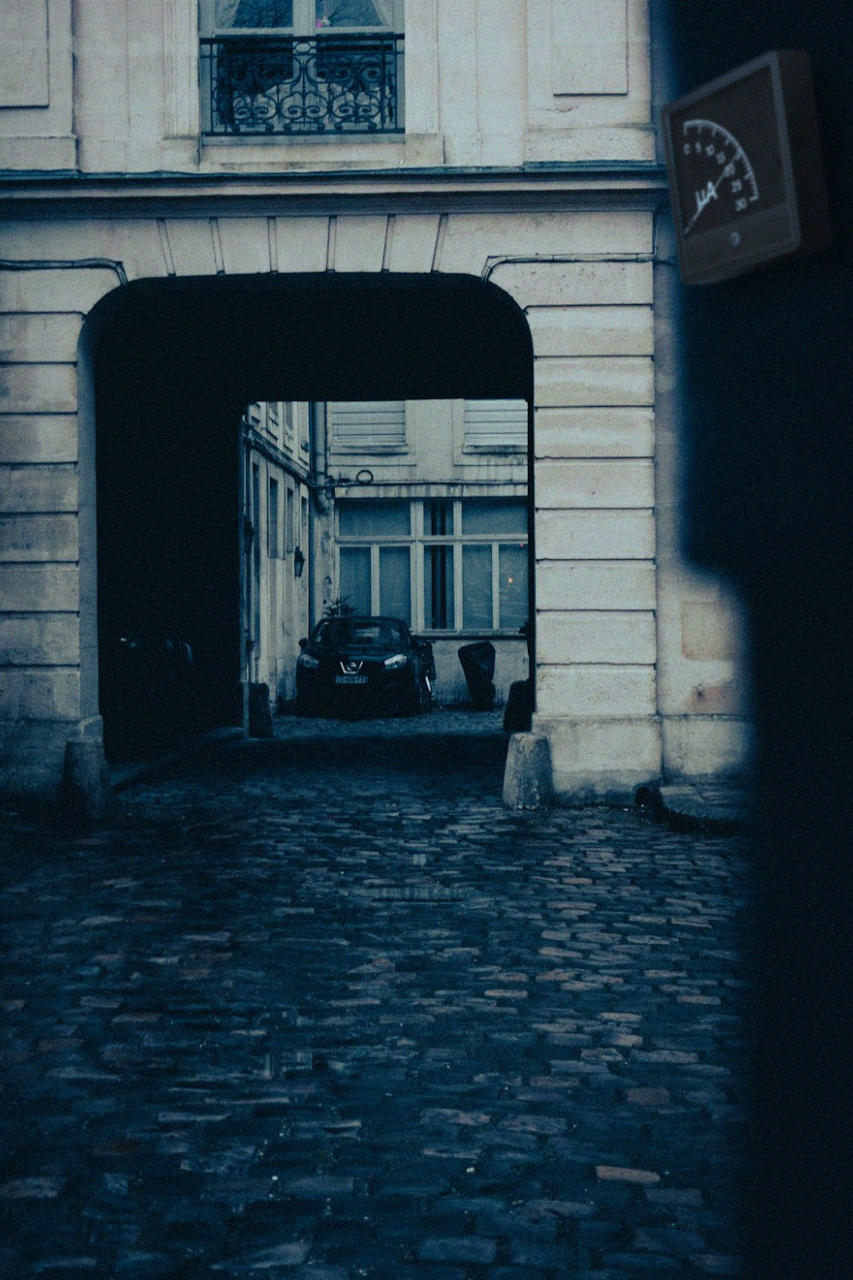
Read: 20 µA
